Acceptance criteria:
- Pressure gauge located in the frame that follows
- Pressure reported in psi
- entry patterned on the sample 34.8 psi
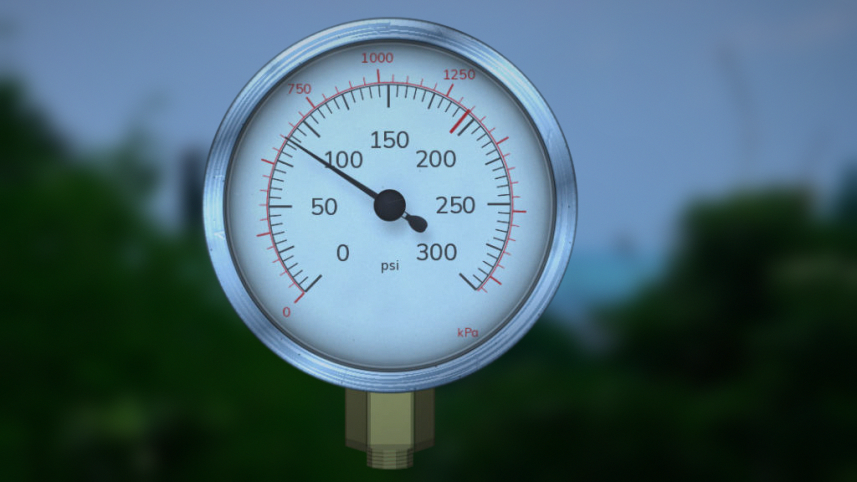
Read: 87.5 psi
